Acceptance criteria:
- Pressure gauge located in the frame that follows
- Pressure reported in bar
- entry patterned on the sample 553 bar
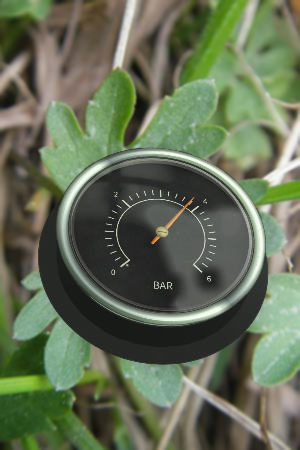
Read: 3.8 bar
